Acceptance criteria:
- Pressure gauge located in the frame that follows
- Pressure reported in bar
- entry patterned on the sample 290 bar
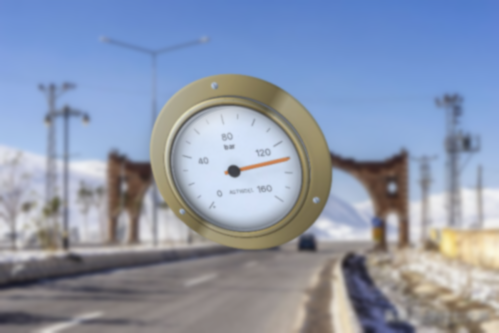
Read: 130 bar
